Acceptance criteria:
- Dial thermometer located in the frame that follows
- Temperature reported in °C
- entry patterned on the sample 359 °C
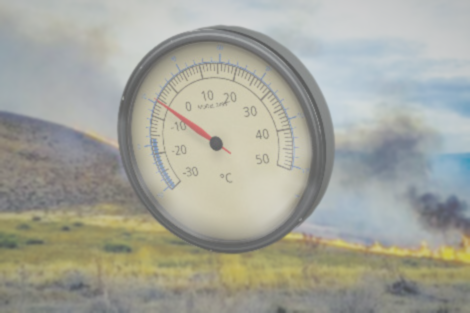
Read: -5 °C
